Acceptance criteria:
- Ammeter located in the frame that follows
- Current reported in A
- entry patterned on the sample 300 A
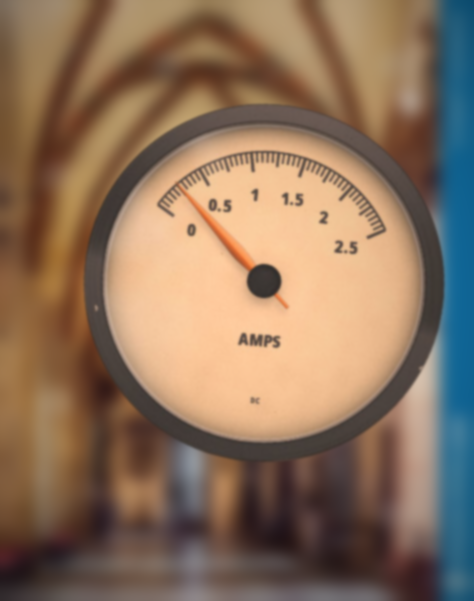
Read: 0.25 A
